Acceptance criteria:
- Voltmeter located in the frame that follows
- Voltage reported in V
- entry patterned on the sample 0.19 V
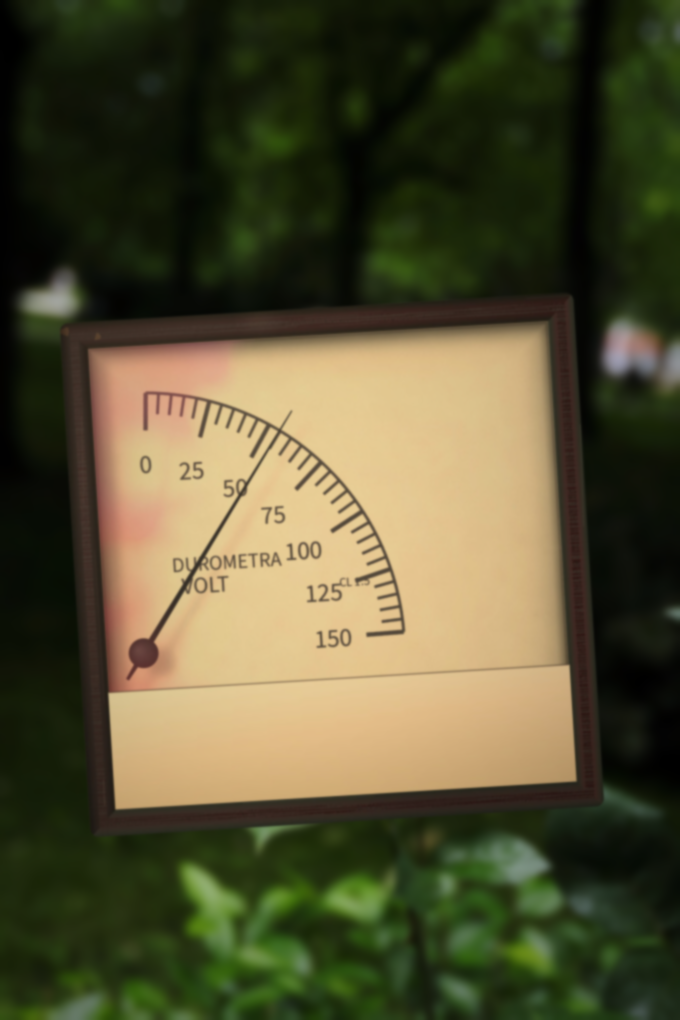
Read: 55 V
